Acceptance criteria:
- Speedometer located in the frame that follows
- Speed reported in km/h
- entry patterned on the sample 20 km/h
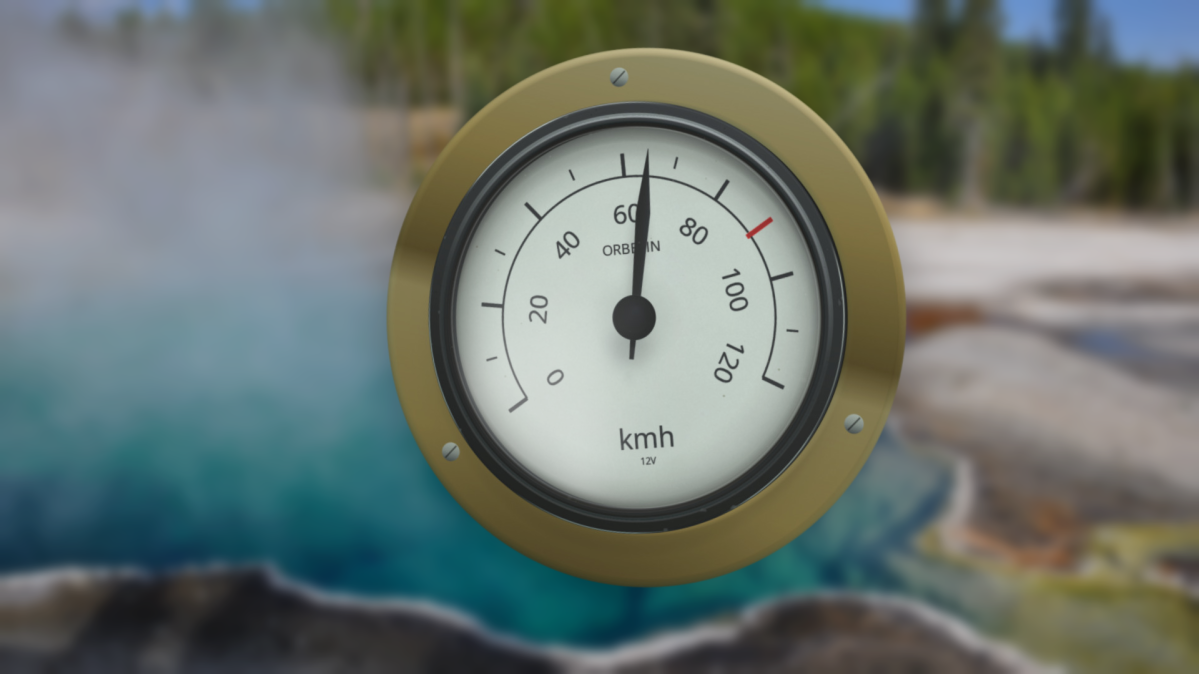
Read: 65 km/h
